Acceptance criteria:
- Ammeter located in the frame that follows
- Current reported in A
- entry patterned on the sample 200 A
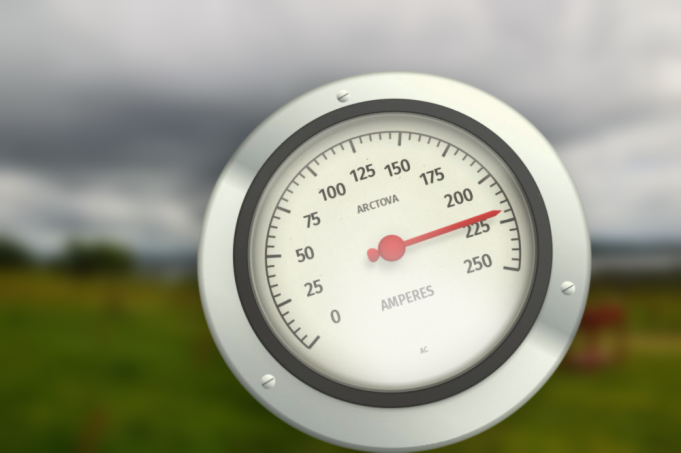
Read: 220 A
